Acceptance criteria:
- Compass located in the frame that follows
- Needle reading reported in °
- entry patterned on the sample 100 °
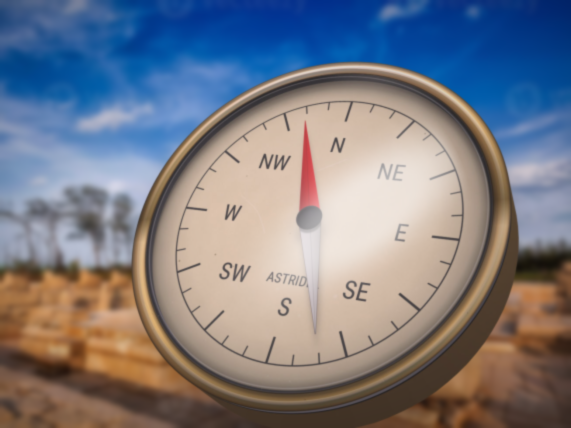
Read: 340 °
